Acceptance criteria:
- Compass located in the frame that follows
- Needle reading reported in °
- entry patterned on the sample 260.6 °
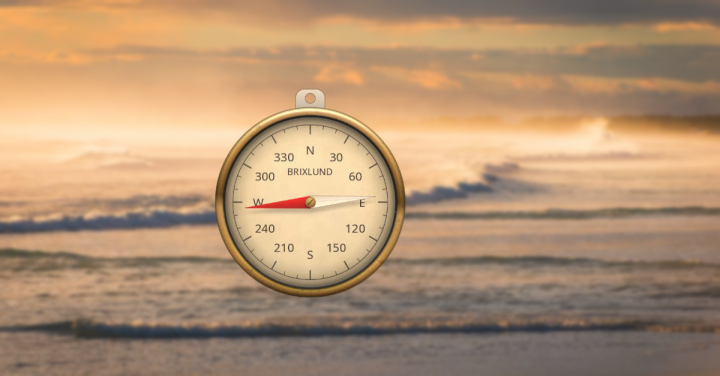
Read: 265 °
